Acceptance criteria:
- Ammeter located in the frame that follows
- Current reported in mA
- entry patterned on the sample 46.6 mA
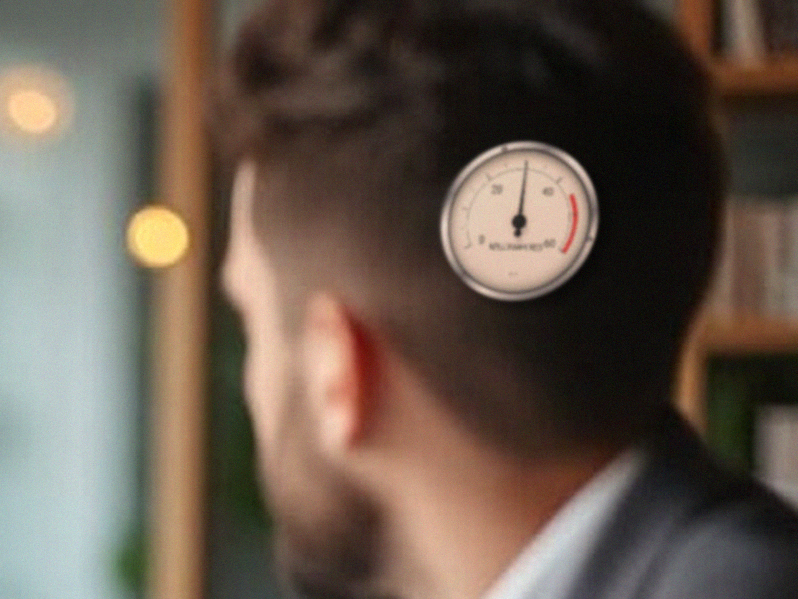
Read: 30 mA
